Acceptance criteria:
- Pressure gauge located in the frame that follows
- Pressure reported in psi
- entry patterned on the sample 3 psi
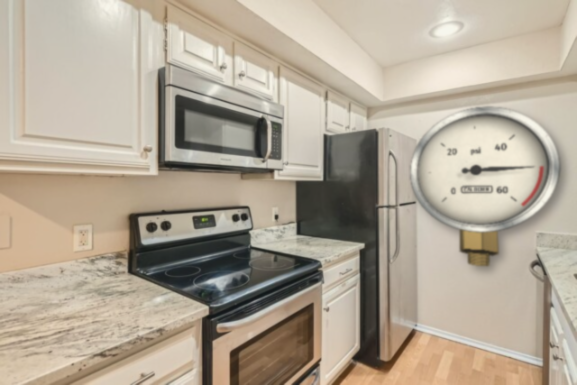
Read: 50 psi
